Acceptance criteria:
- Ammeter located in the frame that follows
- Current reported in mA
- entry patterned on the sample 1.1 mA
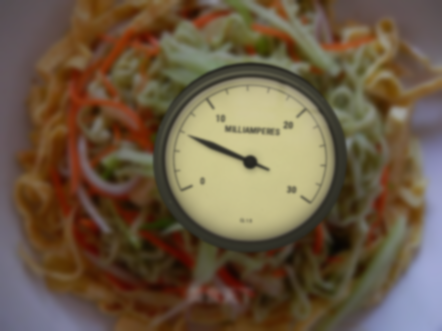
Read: 6 mA
